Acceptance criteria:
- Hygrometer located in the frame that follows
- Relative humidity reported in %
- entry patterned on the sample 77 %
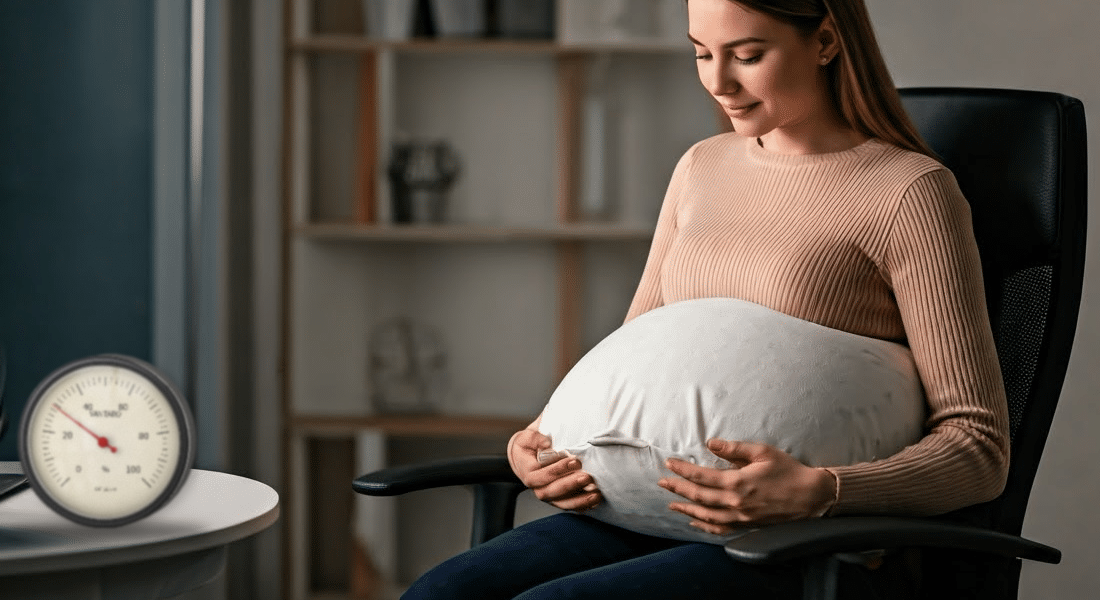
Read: 30 %
